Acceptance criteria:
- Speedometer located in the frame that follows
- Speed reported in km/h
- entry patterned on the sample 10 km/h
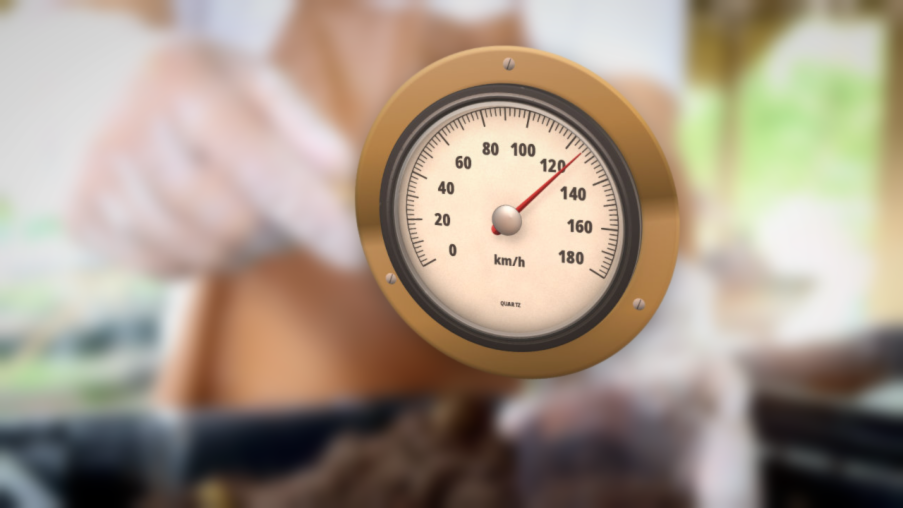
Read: 126 km/h
